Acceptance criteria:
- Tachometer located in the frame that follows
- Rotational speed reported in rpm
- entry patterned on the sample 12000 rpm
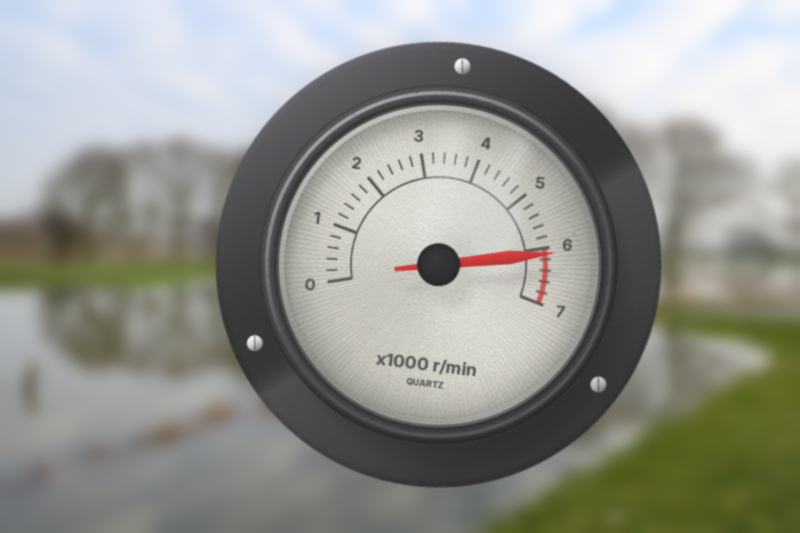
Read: 6100 rpm
